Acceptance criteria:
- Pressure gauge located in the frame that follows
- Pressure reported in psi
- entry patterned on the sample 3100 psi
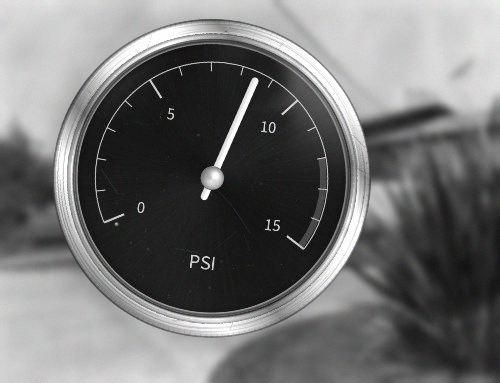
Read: 8.5 psi
